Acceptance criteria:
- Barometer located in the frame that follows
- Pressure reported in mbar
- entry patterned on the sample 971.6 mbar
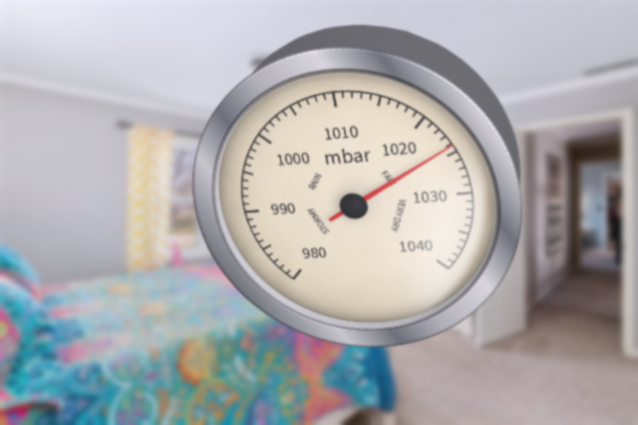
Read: 1024 mbar
